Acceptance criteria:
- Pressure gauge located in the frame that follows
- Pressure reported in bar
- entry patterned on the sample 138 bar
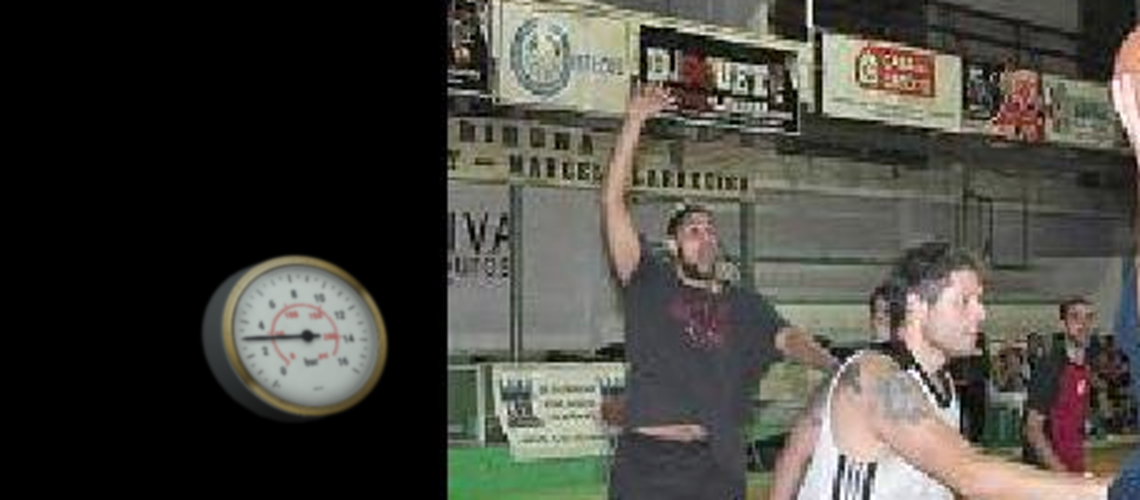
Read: 3 bar
